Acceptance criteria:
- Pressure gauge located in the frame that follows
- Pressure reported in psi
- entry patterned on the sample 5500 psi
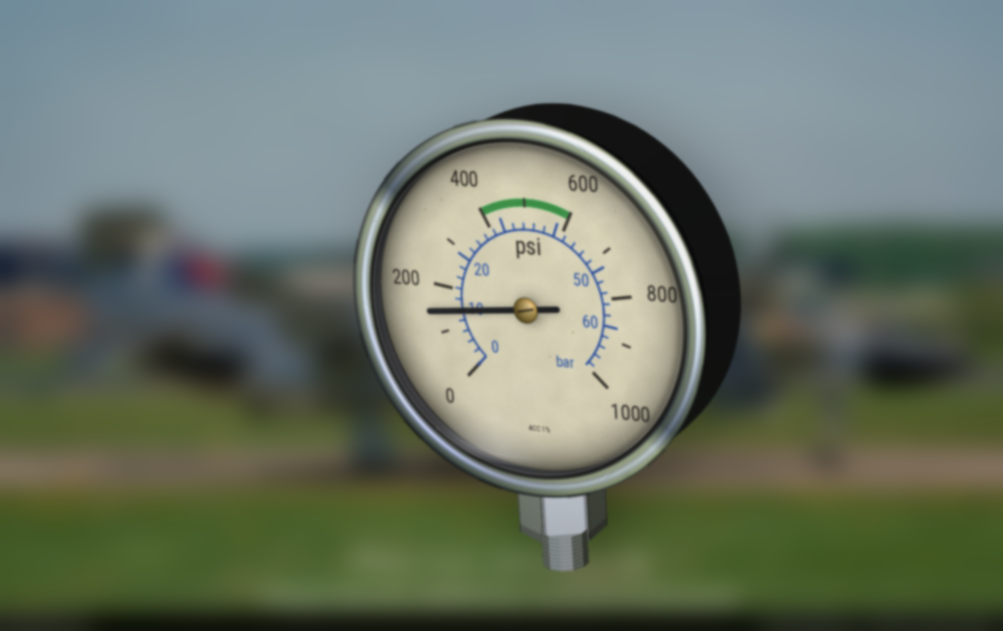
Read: 150 psi
